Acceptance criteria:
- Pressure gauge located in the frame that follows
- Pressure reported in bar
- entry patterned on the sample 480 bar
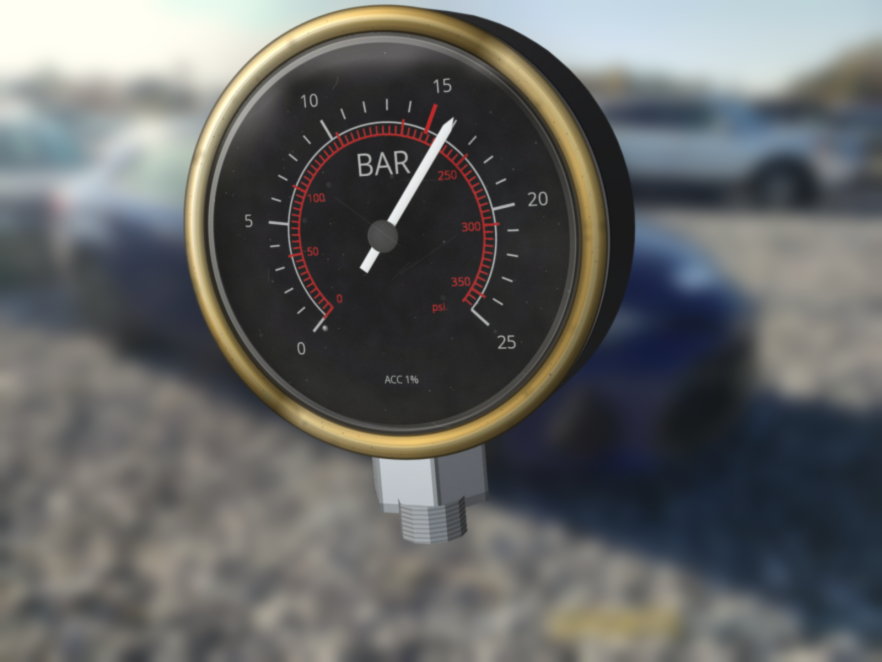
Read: 16 bar
